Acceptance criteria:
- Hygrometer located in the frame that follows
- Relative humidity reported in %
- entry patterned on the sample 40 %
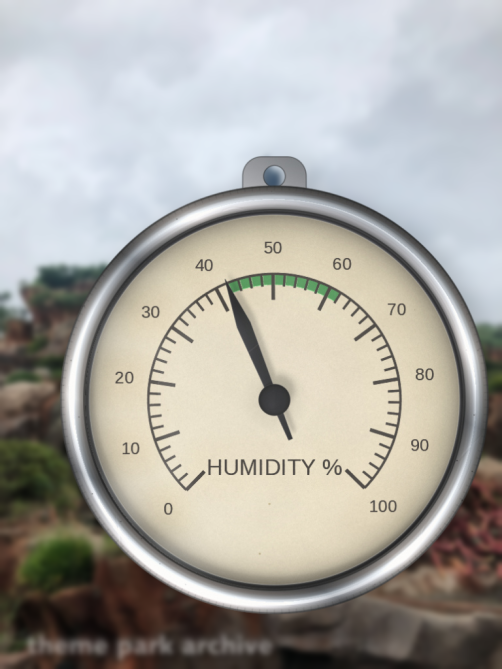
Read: 42 %
